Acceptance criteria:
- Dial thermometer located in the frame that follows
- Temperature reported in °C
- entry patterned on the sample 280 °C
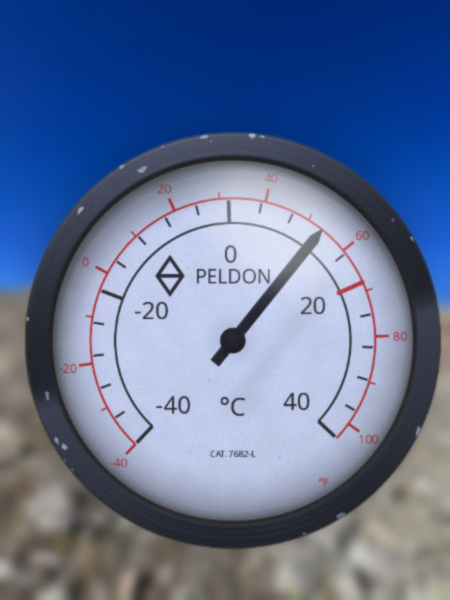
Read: 12 °C
